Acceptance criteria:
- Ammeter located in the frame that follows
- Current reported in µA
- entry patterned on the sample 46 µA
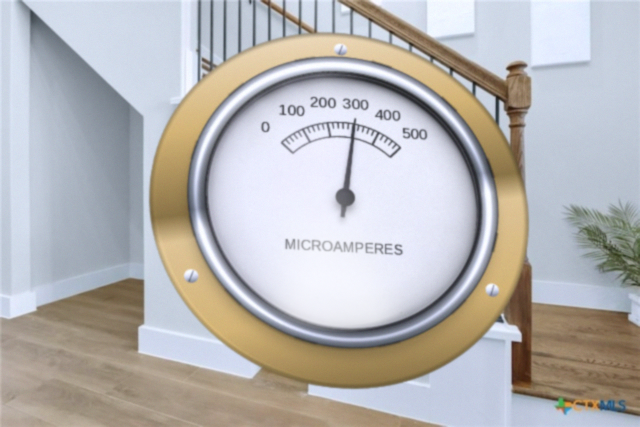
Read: 300 µA
